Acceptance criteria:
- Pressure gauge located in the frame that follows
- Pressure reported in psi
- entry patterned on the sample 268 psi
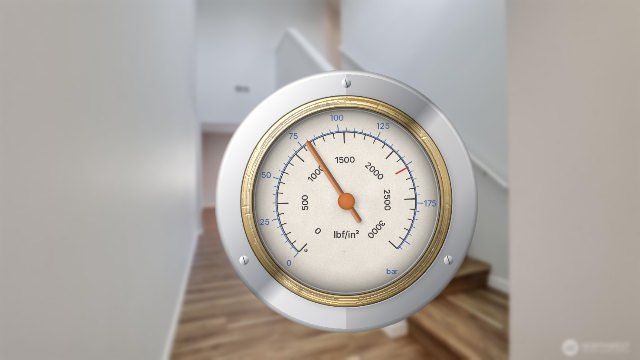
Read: 1150 psi
